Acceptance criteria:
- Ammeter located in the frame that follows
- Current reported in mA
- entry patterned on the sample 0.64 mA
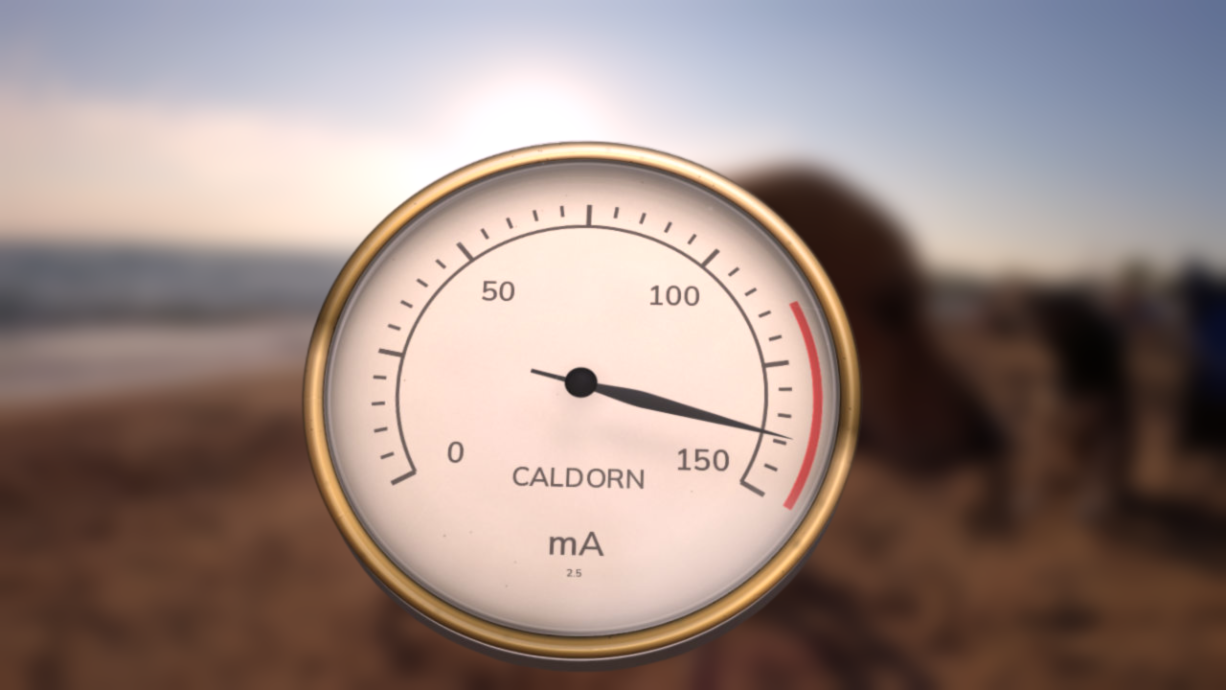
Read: 140 mA
